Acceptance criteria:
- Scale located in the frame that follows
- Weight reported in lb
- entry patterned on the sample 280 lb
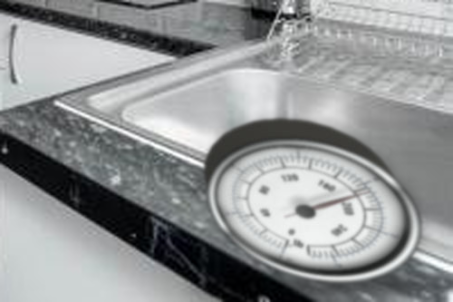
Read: 180 lb
